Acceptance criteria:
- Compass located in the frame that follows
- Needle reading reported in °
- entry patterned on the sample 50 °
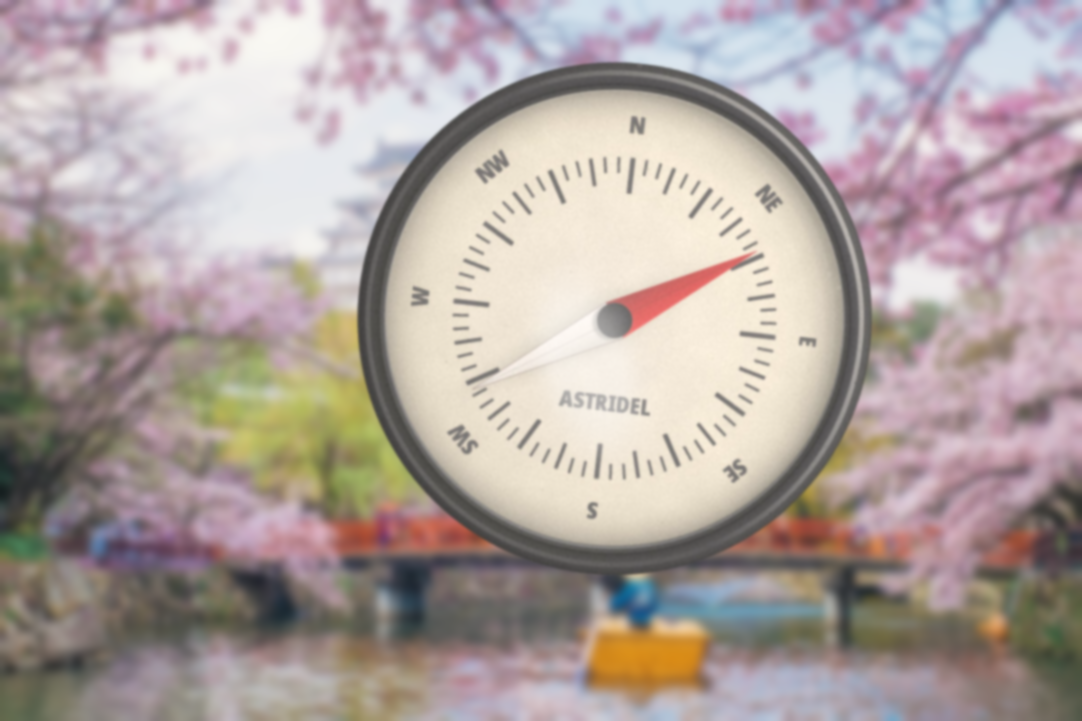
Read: 57.5 °
